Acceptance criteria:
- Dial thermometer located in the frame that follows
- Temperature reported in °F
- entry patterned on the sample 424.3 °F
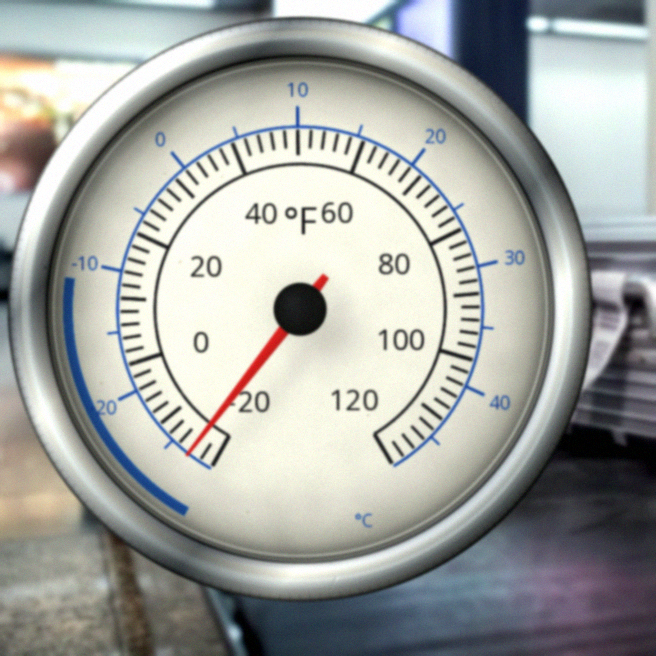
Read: -16 °F
